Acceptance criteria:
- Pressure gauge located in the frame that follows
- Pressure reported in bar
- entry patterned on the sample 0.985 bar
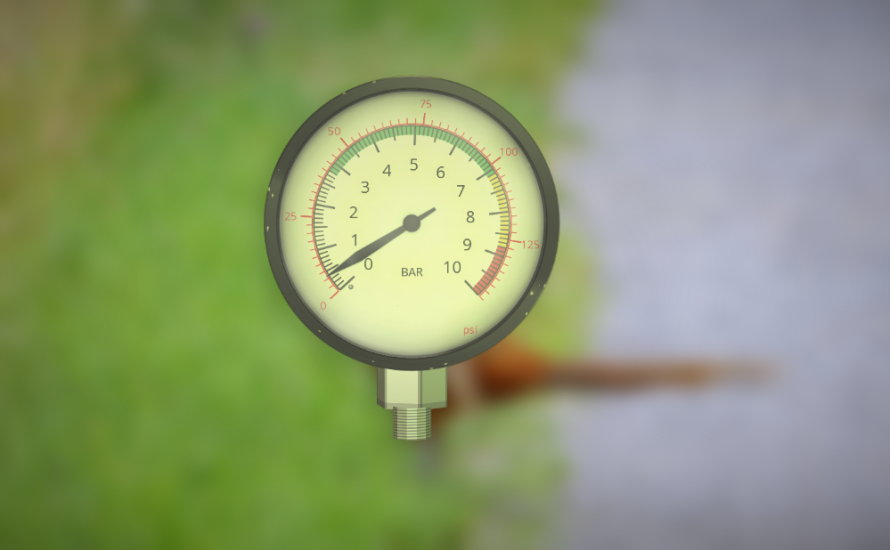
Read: 0.4 bar
